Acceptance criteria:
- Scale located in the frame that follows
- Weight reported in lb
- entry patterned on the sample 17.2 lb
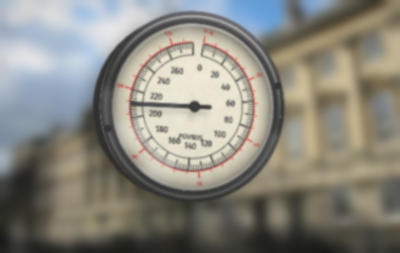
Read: 210 lb
